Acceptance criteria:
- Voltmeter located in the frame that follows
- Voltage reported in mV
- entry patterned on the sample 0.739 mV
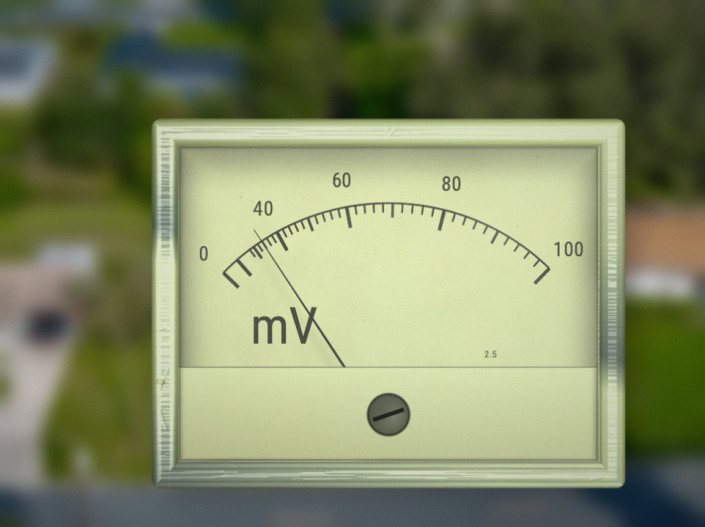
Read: 34 mV
